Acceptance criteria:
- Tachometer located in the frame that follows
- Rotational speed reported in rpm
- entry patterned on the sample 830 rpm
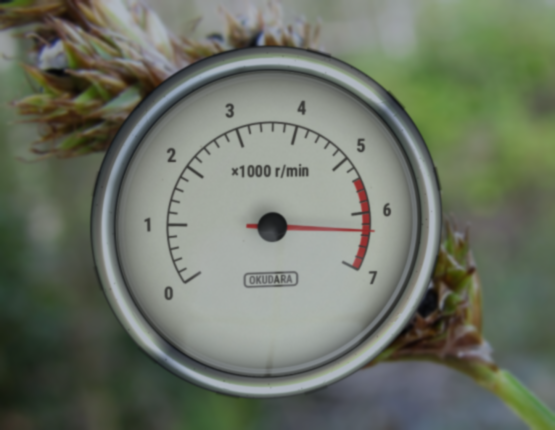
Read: 6300 rpm
